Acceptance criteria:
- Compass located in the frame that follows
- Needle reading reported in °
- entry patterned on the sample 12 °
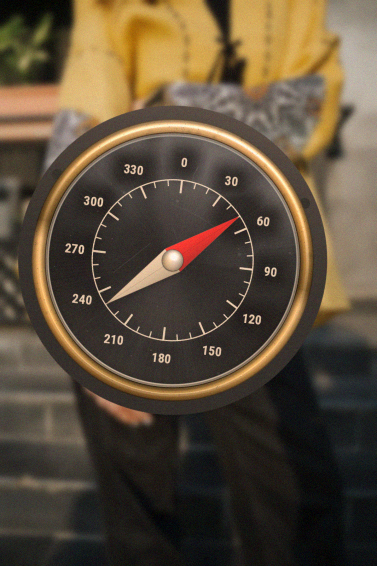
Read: 50 °
